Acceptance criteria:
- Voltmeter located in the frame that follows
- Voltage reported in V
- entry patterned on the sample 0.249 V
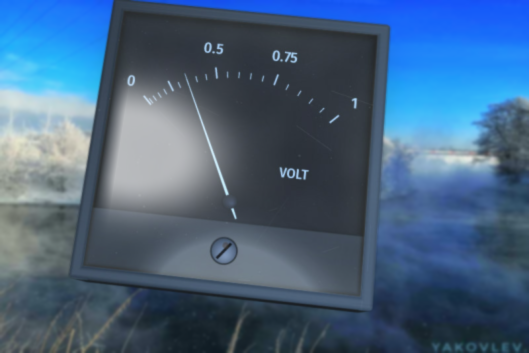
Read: 0.35 V
